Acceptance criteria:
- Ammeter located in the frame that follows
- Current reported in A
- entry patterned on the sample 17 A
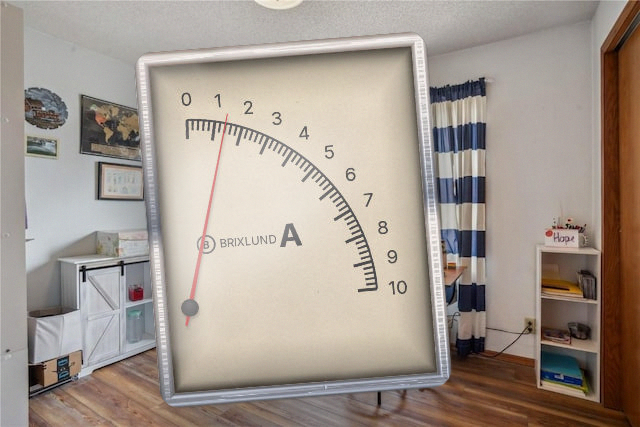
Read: 1.4 A
